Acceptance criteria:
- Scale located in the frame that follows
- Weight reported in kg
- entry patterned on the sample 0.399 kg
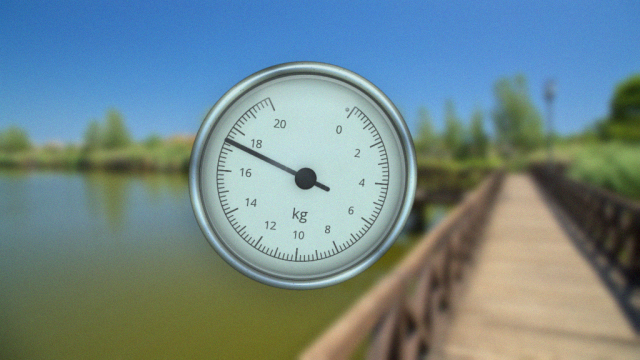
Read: 17.4 kg
